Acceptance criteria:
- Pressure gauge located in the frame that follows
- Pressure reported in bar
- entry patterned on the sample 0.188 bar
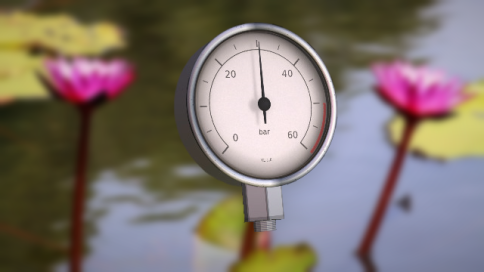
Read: 30 bar
